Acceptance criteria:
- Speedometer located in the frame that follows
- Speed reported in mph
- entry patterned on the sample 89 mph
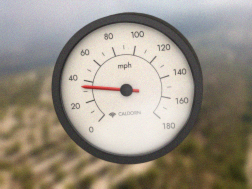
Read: 35 mph
